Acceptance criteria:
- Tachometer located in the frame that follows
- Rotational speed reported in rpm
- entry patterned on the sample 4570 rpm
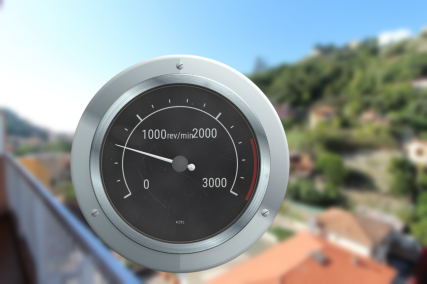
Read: 600 rpm
